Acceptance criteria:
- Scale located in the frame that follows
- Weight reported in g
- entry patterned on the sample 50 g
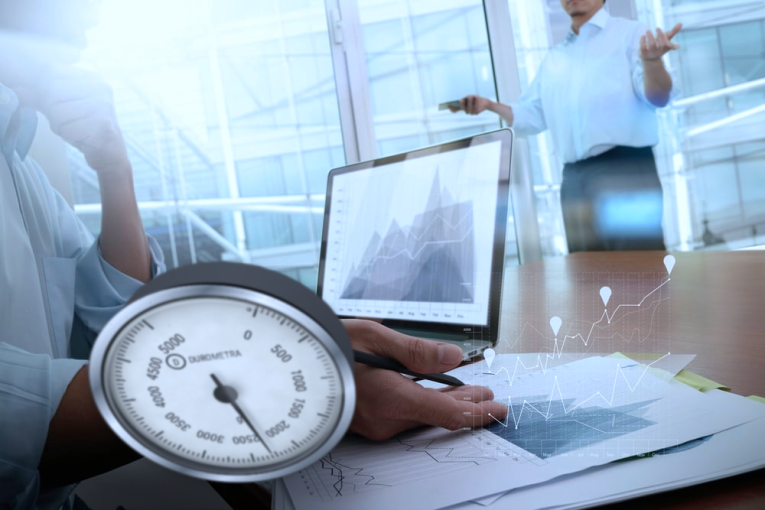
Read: 2250 g
